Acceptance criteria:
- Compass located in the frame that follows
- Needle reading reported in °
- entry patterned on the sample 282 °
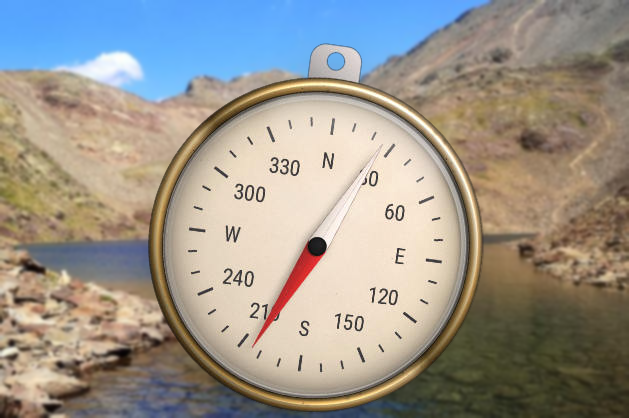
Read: 205 °
